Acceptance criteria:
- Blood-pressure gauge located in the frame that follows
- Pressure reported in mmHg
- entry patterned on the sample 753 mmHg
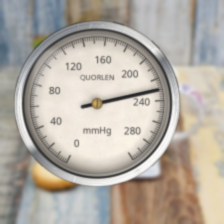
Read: 230 mmHg
